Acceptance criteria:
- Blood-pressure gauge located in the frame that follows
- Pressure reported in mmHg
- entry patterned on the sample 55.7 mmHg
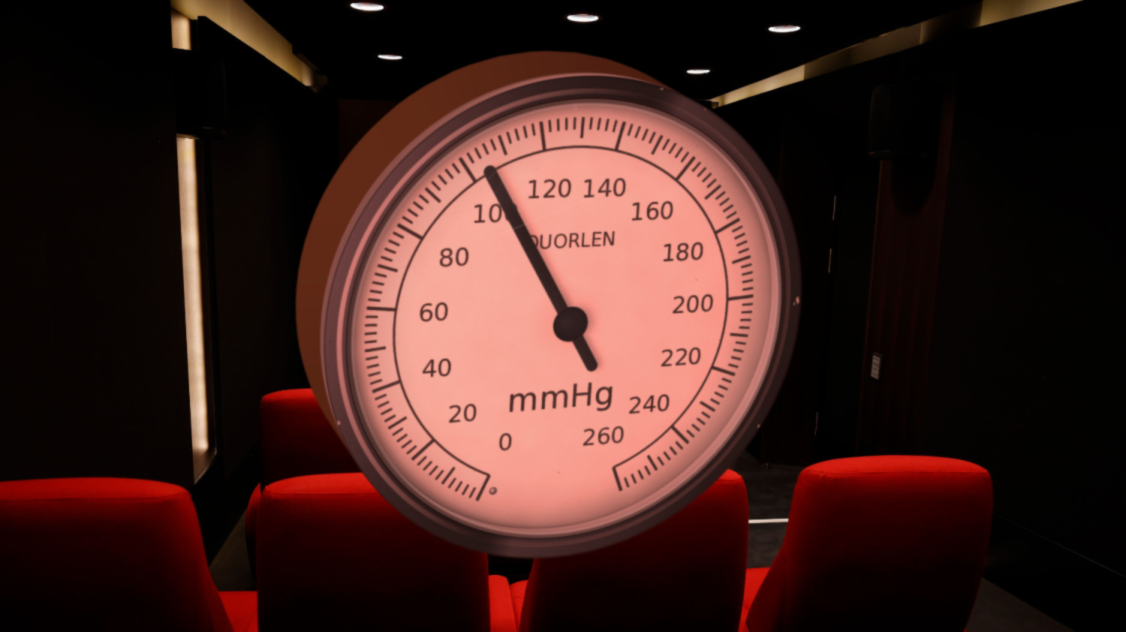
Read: 104 mmHg
